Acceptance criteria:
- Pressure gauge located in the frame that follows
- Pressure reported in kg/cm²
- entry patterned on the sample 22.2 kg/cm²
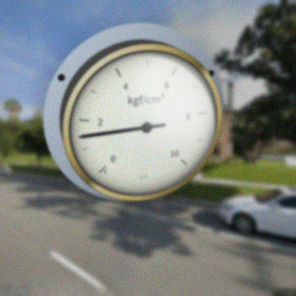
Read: 1.5 kg/cm²
